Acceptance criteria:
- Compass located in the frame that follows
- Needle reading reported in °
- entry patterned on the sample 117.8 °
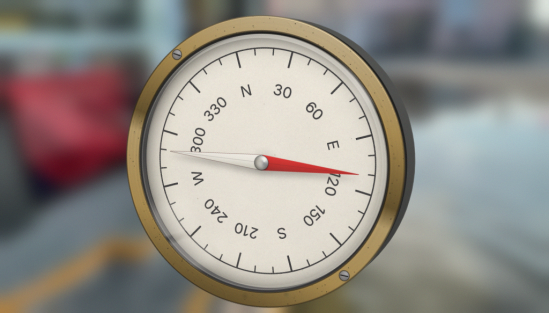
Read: 110 °
